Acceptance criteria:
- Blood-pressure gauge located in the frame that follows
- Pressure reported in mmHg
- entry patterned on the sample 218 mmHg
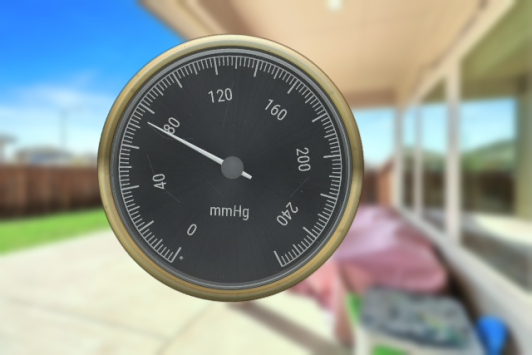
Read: 74 mmHg
